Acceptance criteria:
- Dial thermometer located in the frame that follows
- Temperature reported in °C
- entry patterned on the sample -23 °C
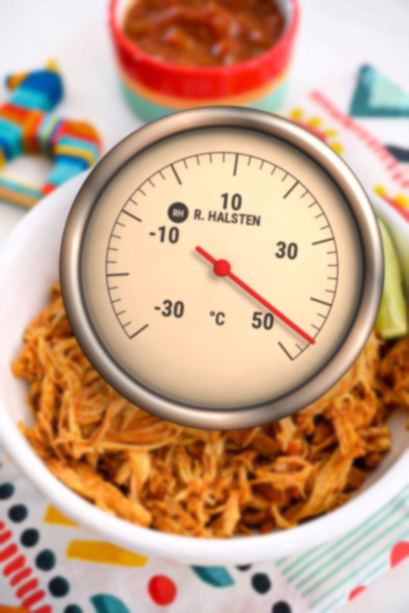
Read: 46 °C
